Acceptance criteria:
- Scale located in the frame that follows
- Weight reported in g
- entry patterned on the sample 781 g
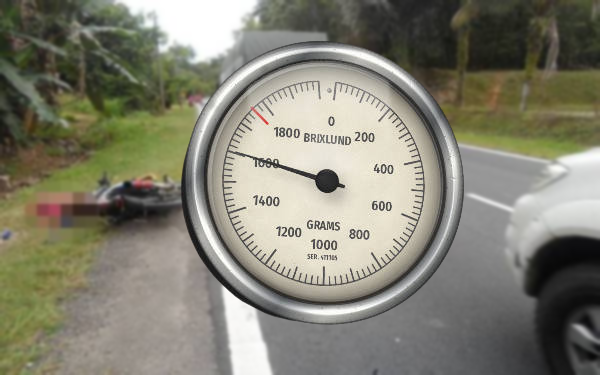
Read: 1600 g
